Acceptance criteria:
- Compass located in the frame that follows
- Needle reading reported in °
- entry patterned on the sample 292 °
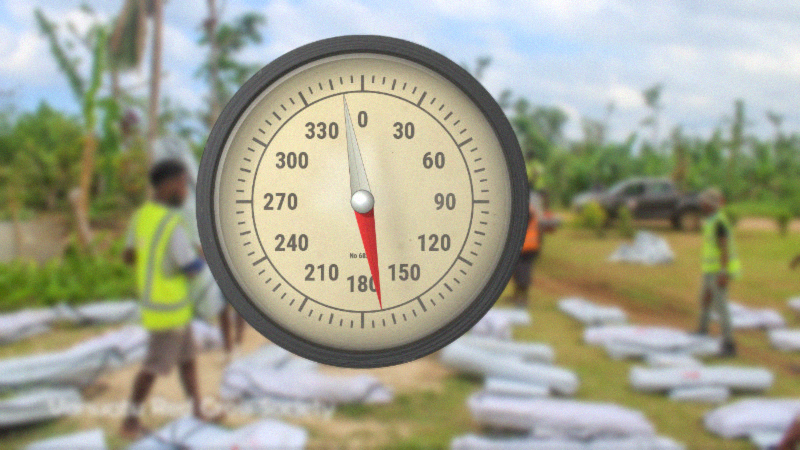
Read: 170 °
